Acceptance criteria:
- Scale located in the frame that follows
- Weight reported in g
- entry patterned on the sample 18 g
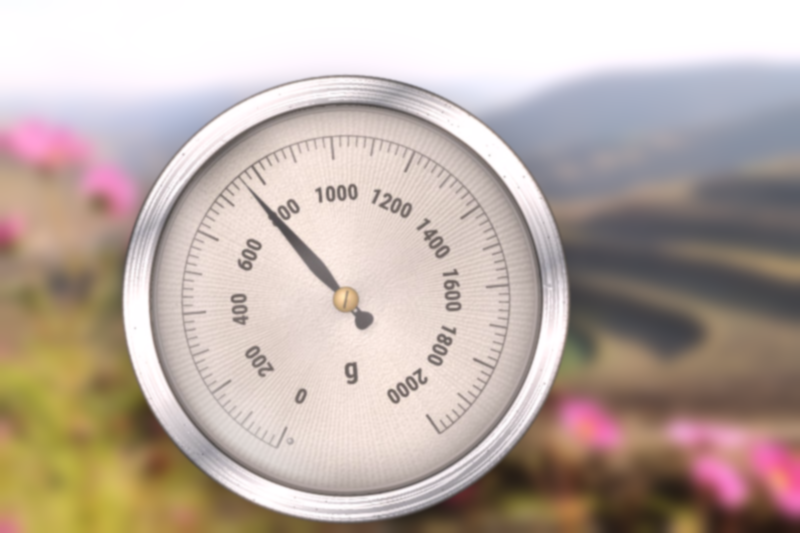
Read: 760 g
